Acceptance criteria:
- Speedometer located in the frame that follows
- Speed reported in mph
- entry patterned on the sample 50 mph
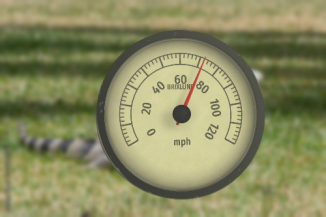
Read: 72 mph
